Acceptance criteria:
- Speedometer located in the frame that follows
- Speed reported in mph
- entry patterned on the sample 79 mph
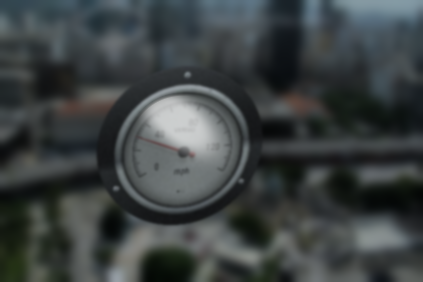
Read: 30 mph
